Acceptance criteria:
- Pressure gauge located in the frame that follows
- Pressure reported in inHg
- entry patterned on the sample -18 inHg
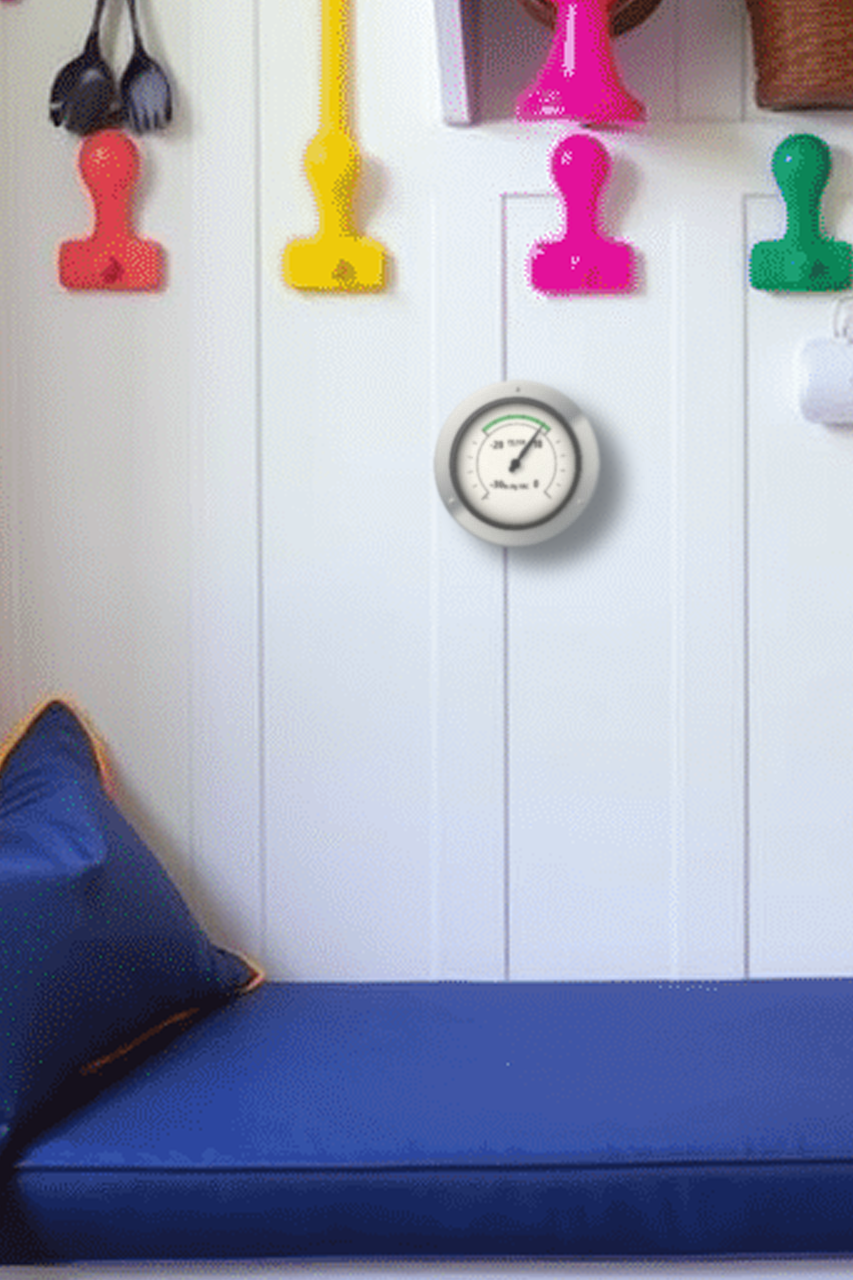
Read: -11 inHg
